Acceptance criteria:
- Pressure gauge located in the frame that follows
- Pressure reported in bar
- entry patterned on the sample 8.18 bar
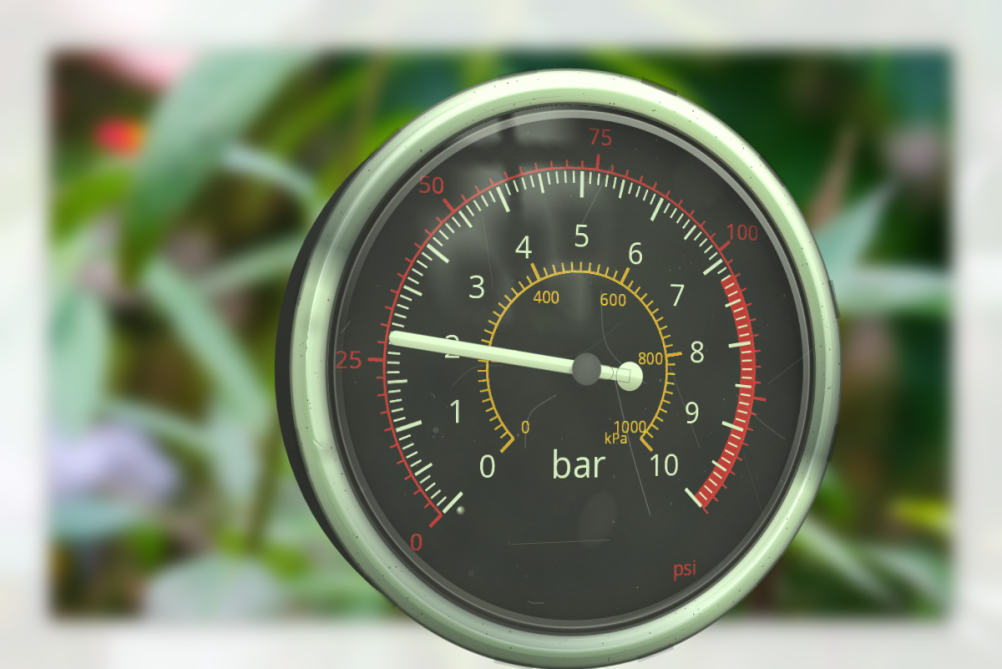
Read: 1.95 bar
